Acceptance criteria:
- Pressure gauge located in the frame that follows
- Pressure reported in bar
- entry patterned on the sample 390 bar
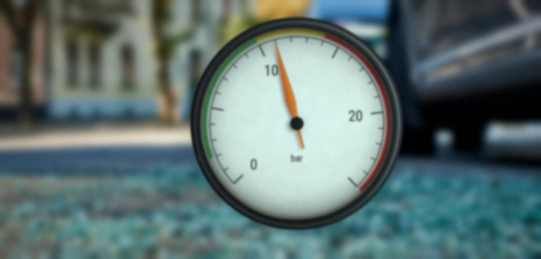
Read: 11 bar
